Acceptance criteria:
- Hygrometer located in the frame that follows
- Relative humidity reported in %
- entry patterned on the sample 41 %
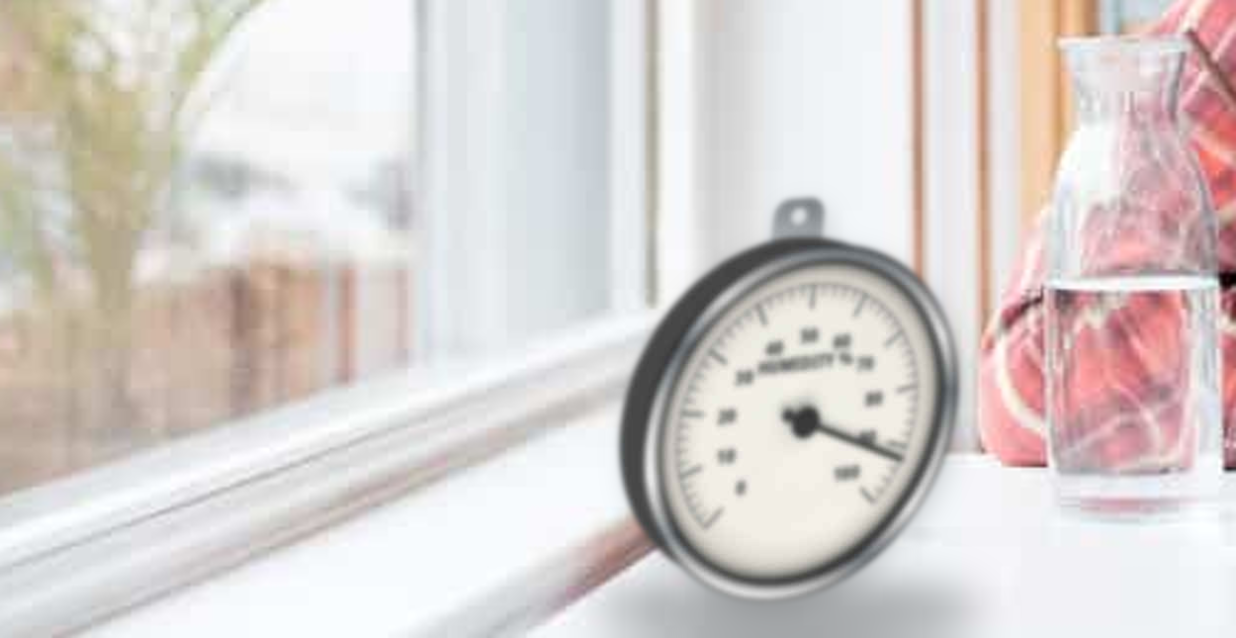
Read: 92 %
